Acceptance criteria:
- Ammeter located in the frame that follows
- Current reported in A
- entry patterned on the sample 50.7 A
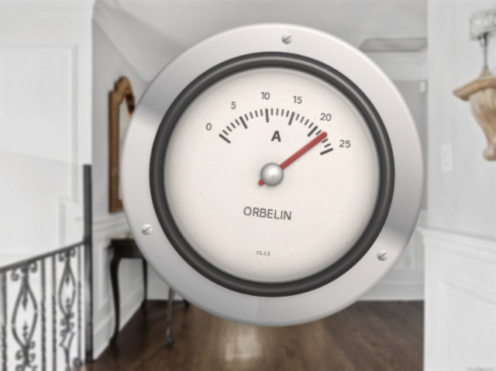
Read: 22 A
